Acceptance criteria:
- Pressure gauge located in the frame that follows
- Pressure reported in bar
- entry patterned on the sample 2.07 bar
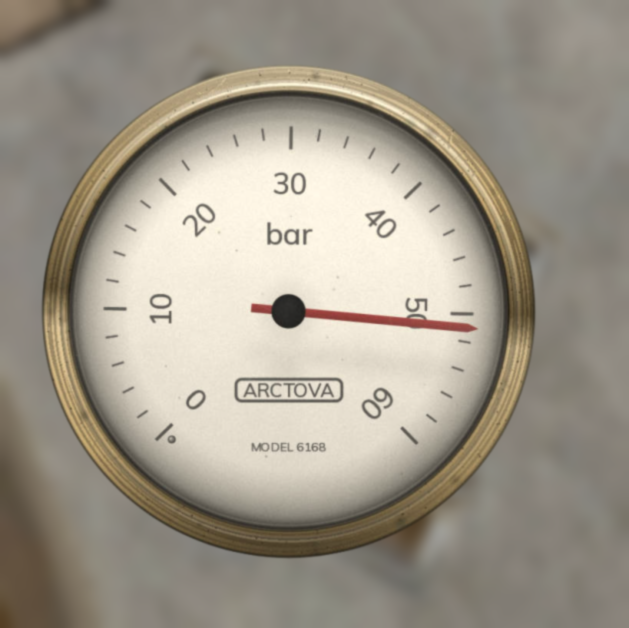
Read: 51 bar
